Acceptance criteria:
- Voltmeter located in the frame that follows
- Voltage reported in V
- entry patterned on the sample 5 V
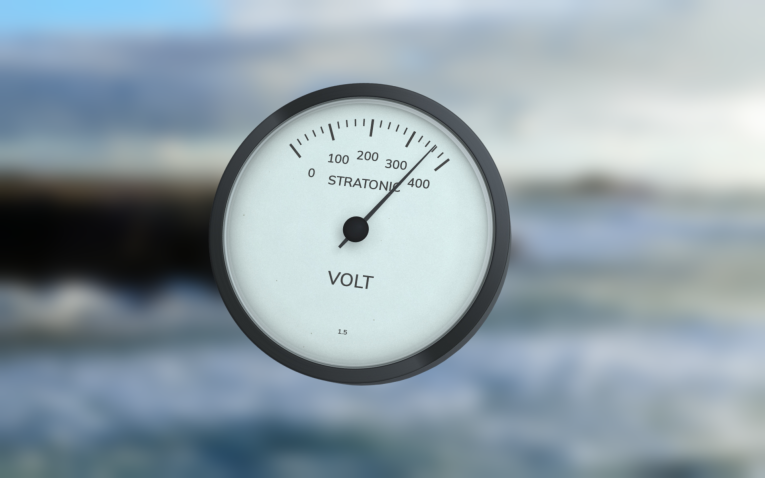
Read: 360 V
